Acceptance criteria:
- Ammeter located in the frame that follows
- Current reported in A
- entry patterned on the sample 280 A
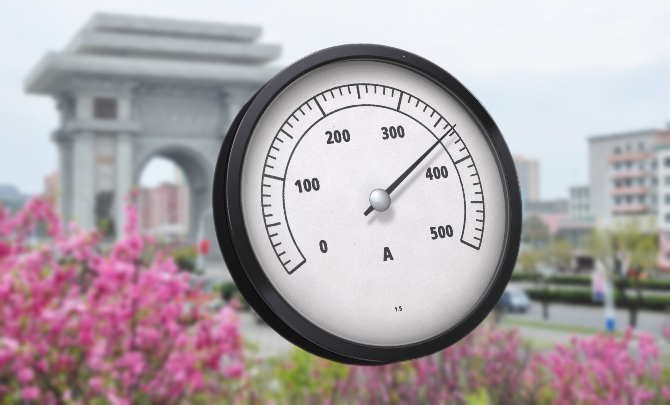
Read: 365 A
